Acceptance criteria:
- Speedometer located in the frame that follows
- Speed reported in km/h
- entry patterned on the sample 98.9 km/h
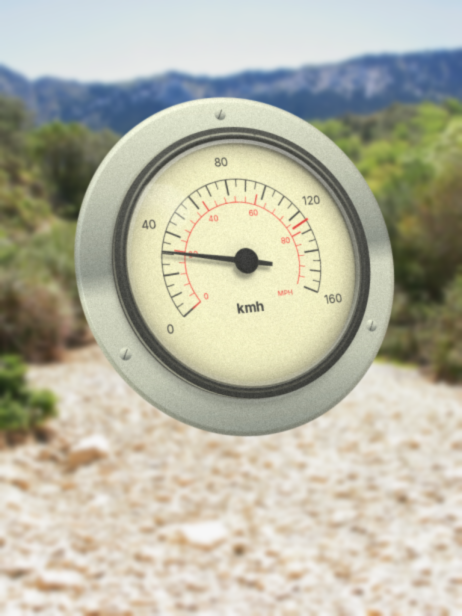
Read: 30 km/h
